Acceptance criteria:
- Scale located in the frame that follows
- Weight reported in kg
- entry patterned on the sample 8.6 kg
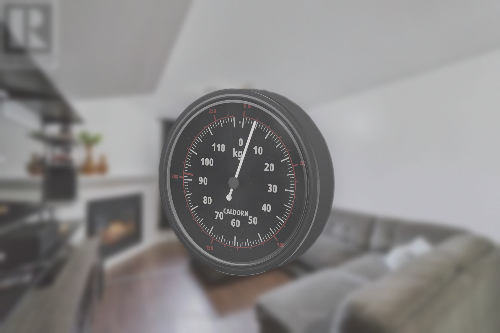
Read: 5 kg
